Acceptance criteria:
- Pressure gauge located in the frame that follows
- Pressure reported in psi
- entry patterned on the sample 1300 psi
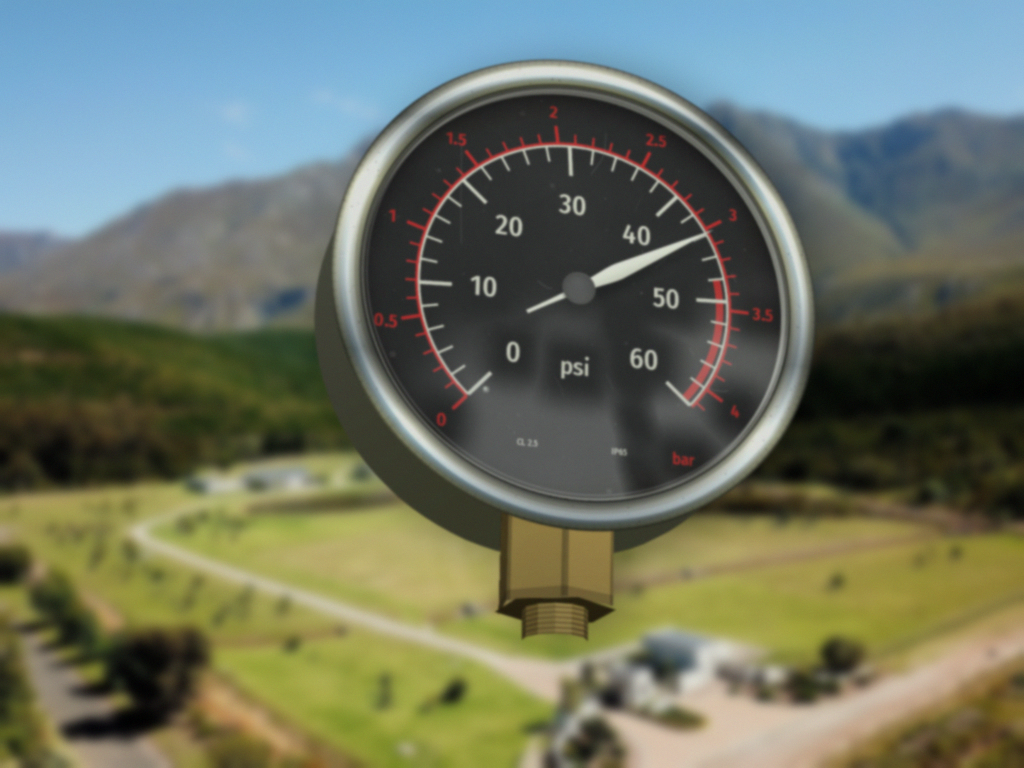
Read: 44 psi
